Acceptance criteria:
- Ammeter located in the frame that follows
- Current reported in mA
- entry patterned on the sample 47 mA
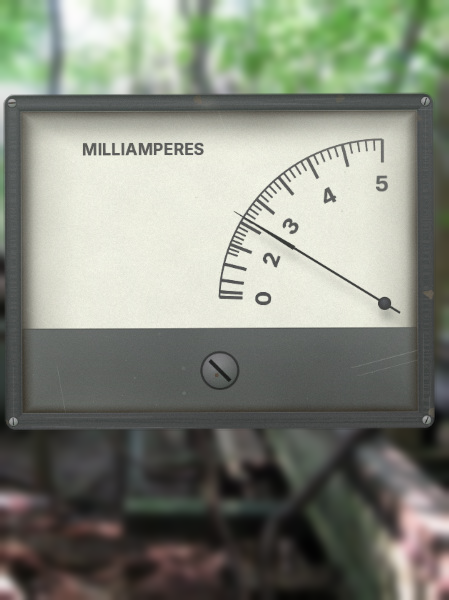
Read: 2.6 mA
